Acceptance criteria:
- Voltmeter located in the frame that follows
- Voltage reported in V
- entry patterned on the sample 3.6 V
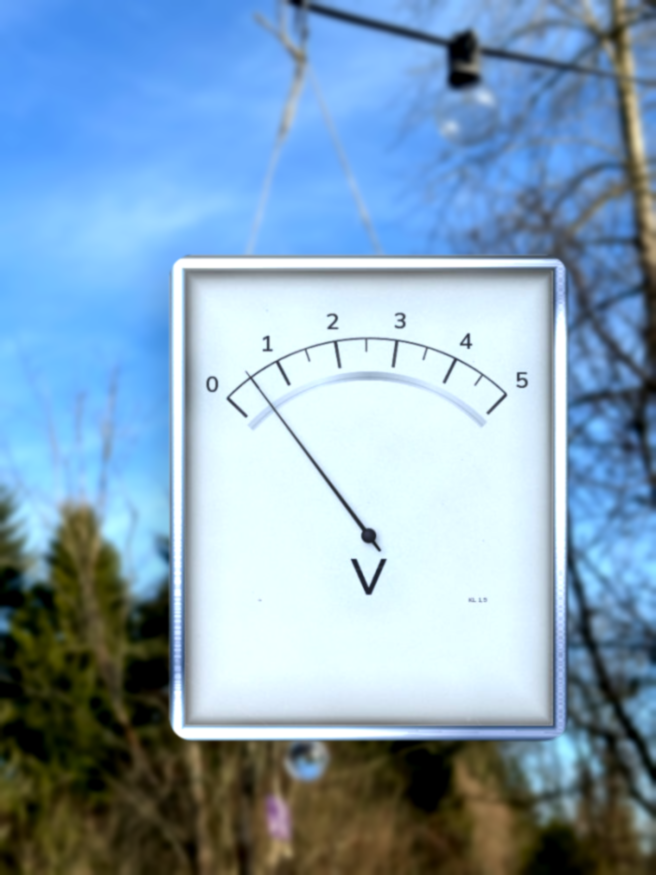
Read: 0.5 V
